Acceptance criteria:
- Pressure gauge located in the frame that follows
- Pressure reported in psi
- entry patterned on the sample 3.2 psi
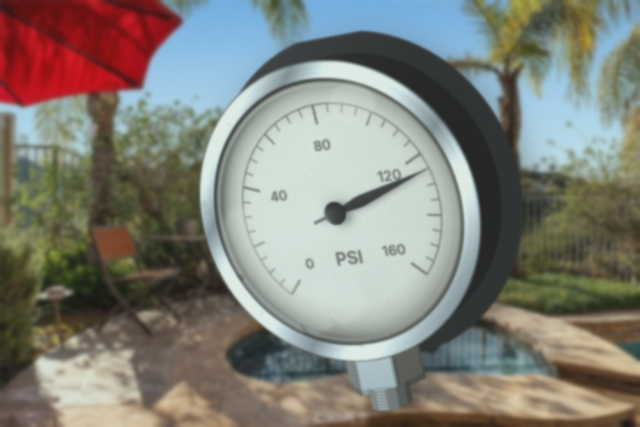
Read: 125 psi
